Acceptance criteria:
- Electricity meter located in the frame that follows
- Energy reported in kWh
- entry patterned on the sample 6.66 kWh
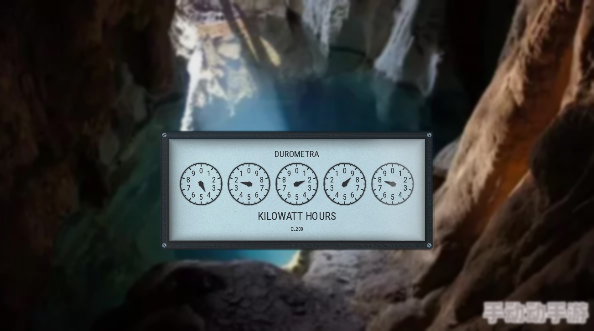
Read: 42188 kWh
